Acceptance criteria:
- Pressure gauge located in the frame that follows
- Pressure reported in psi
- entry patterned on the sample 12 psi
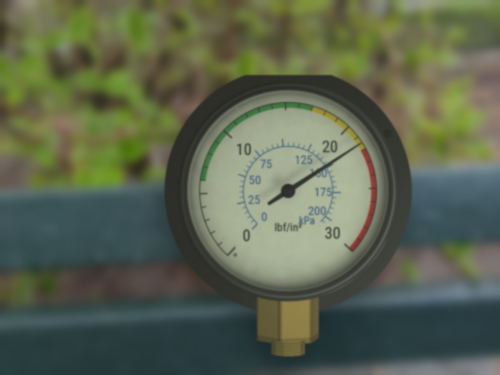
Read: 21.5 psi
